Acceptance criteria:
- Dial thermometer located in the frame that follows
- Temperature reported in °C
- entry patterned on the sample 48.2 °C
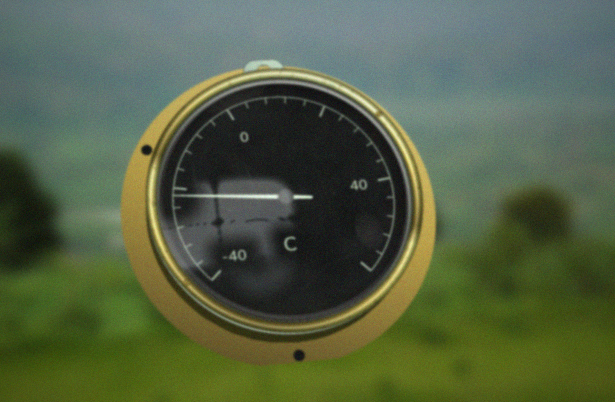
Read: -22 °C
